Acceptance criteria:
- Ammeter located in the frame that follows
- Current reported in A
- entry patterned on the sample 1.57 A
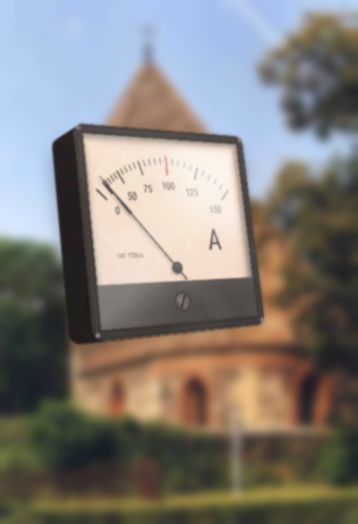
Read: 25 A
